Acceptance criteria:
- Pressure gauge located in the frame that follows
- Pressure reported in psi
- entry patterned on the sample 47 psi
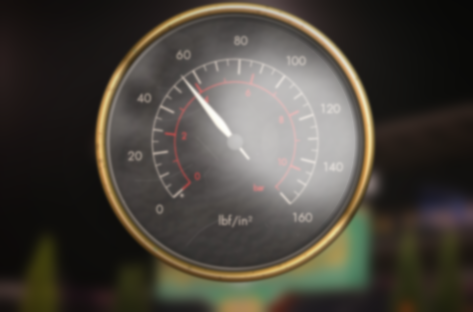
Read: 55 psi
